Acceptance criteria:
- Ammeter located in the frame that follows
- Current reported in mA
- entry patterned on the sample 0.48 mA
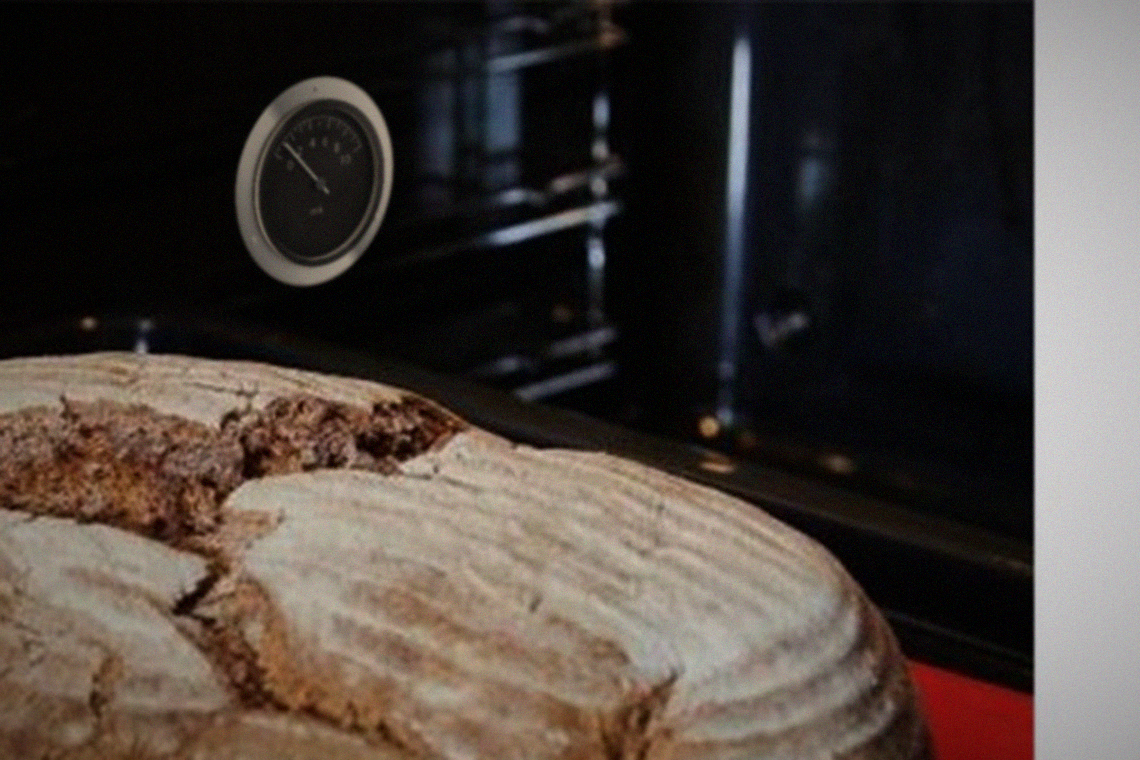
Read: 1 mA
